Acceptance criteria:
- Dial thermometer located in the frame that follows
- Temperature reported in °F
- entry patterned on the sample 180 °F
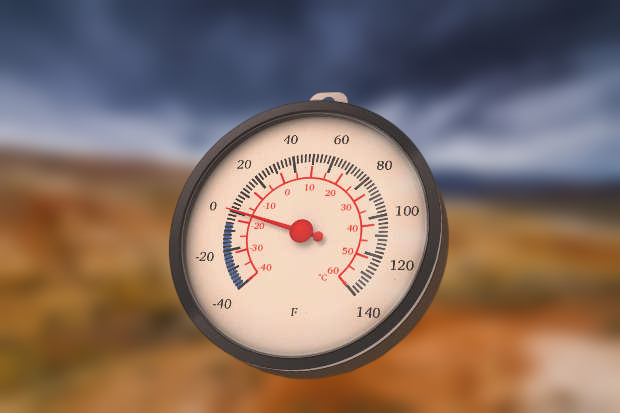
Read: 0 °F
